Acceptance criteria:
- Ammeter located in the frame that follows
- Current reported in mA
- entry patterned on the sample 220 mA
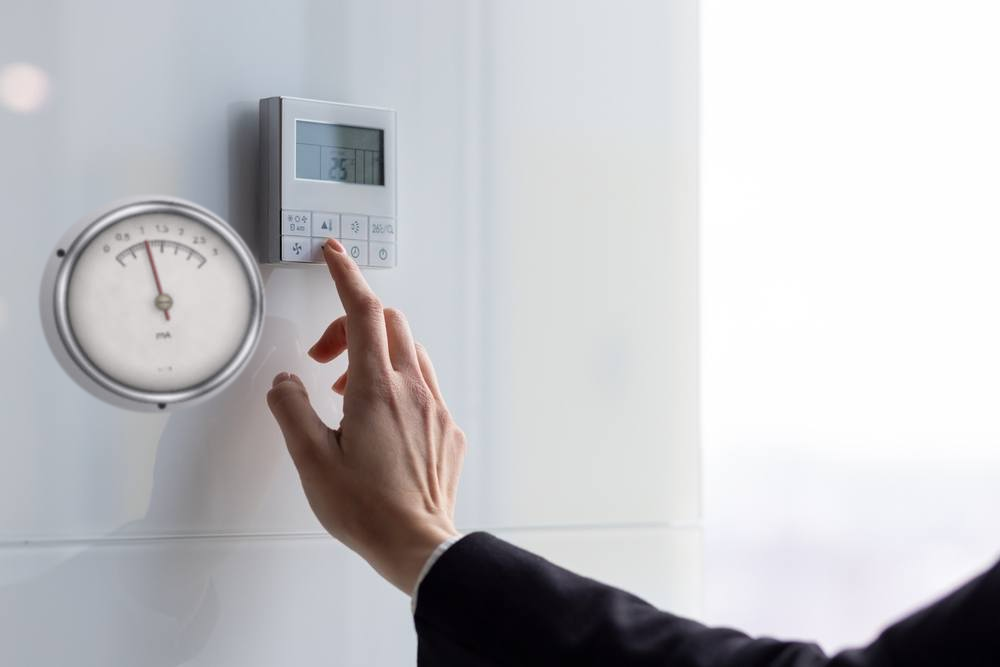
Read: 1 mA
